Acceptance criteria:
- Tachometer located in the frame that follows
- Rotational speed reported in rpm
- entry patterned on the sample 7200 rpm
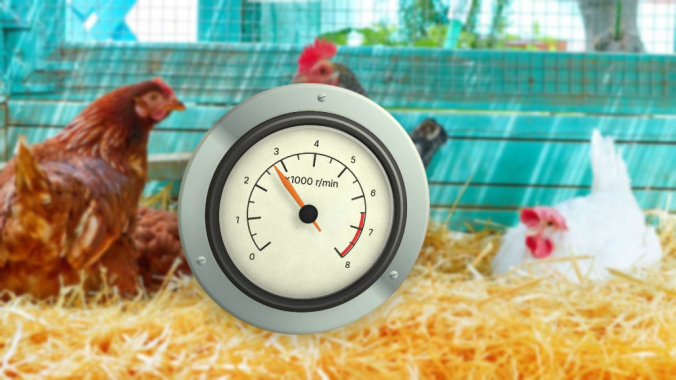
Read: 2750 rpm
